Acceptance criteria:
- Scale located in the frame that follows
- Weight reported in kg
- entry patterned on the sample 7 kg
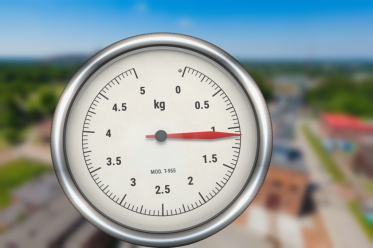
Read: 1.1 kg
